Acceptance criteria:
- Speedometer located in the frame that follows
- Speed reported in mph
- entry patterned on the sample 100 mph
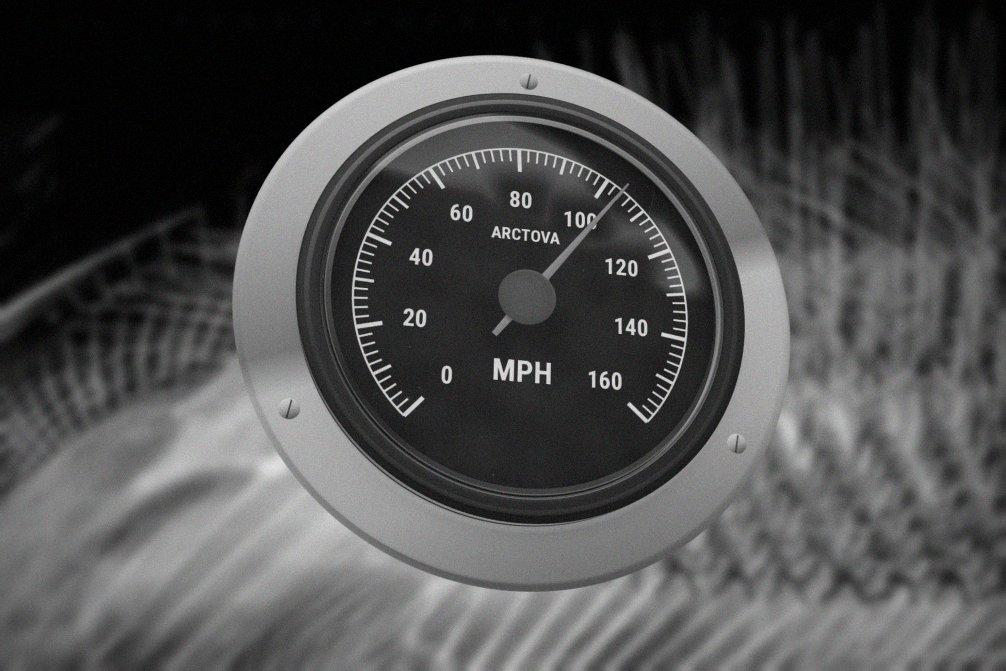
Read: 104 mph
